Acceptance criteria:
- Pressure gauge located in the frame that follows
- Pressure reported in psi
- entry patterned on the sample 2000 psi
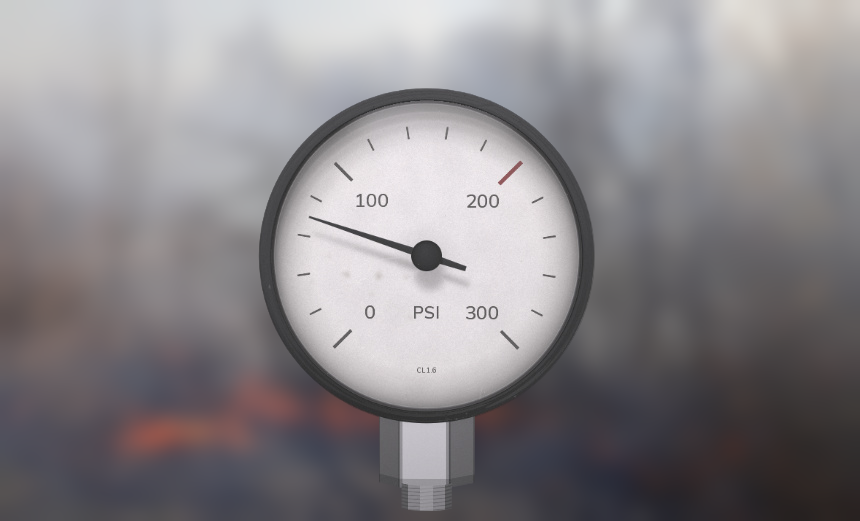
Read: 70 psi
